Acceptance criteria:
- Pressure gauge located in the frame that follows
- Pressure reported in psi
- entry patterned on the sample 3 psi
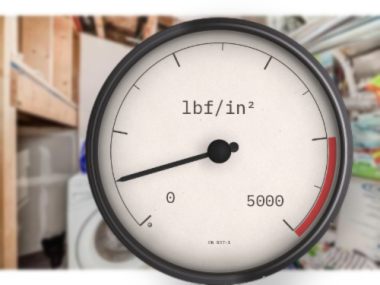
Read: 500 psi
